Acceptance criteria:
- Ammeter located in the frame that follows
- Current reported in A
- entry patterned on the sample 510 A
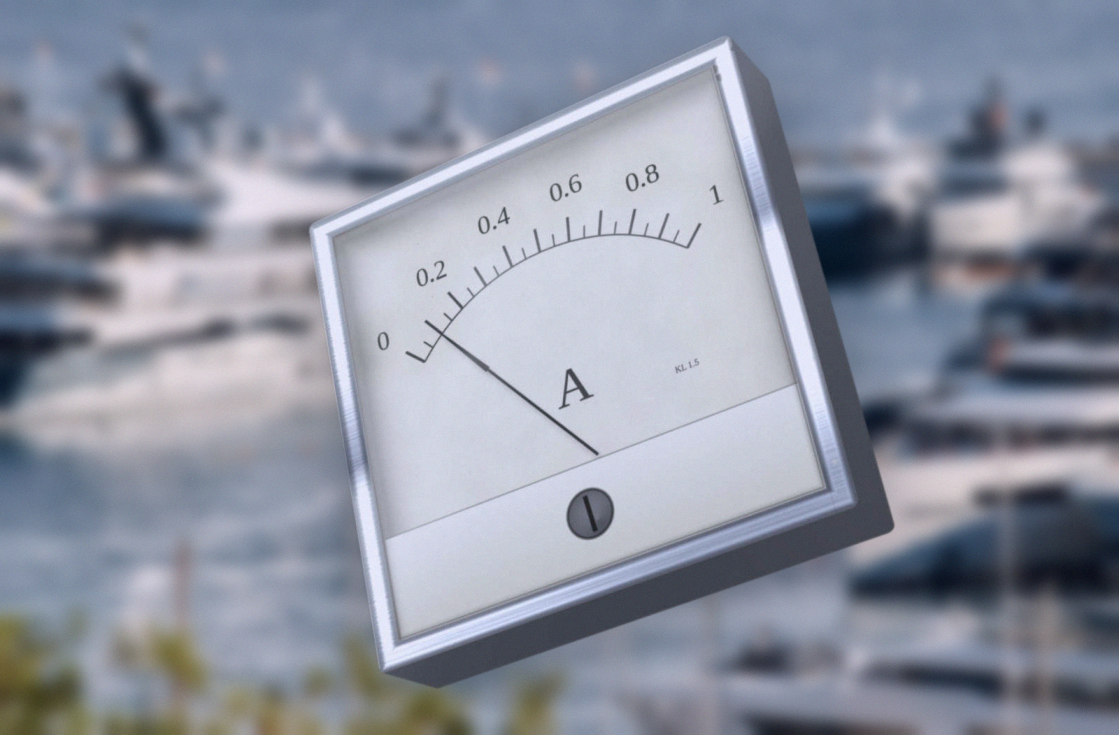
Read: 0.1 A
